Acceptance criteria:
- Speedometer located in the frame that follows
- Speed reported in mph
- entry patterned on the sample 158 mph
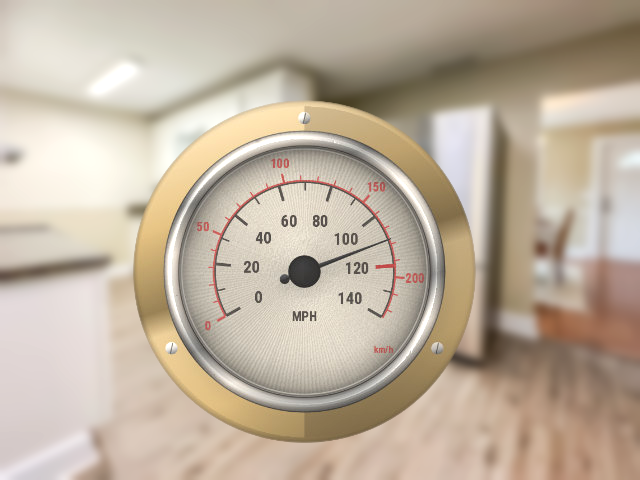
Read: 110 mph
